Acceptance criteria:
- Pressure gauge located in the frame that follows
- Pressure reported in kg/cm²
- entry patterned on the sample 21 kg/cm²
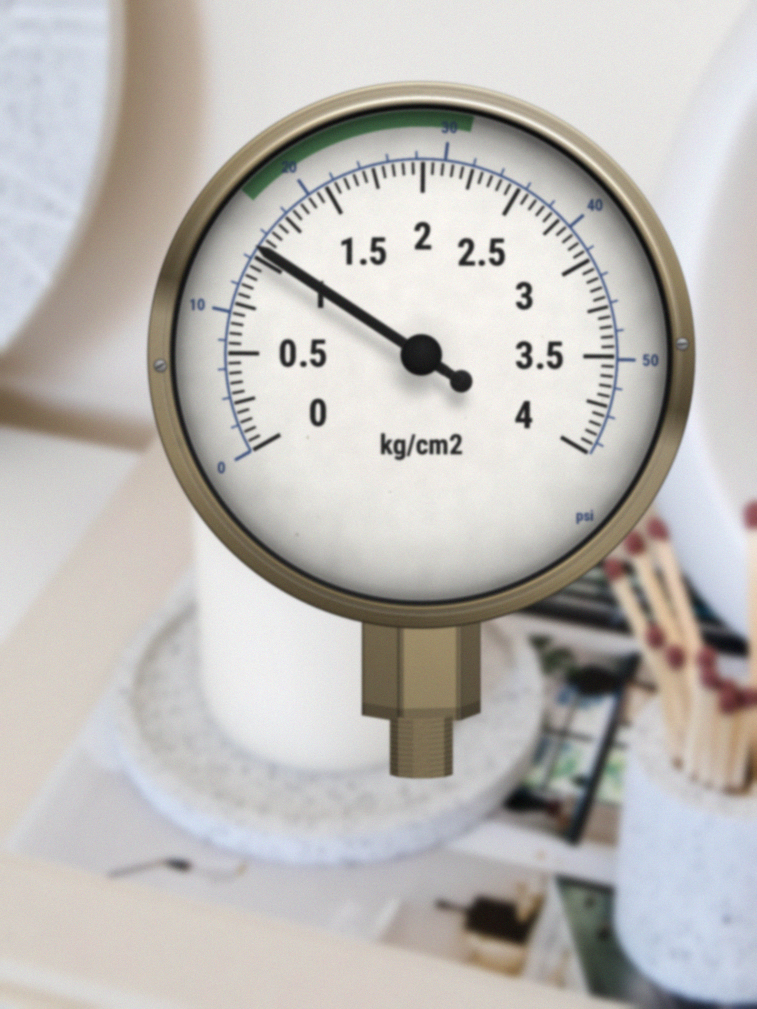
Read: 1.05 kg/cm²
